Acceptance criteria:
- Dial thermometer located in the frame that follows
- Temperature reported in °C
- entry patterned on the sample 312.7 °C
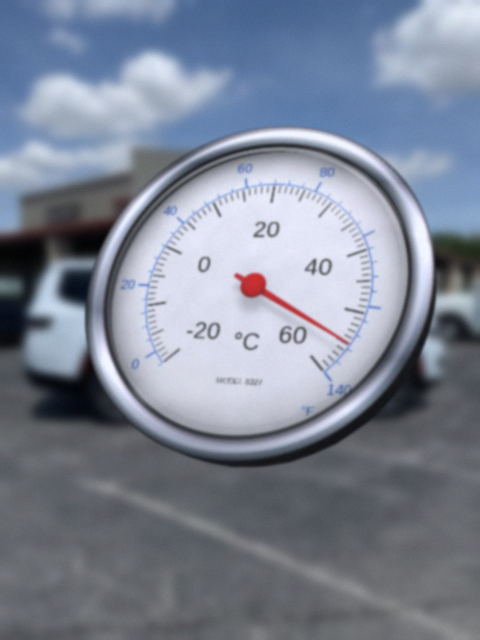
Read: 55 °C
